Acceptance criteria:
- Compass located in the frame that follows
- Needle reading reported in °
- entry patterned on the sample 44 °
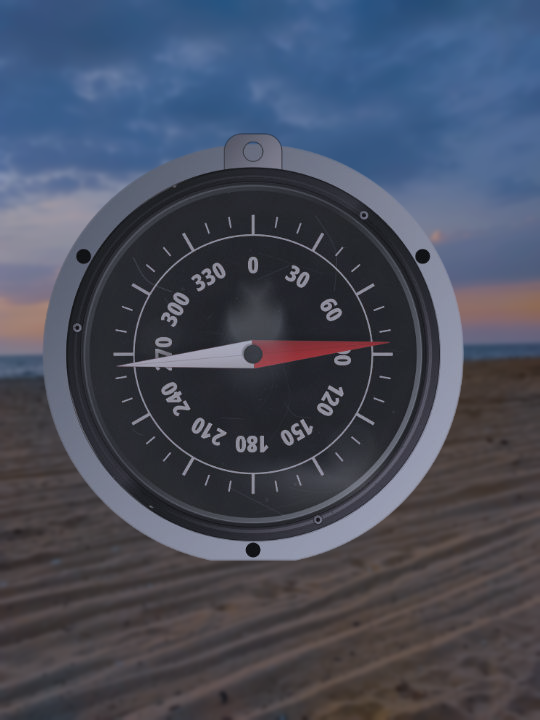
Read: 85 °
